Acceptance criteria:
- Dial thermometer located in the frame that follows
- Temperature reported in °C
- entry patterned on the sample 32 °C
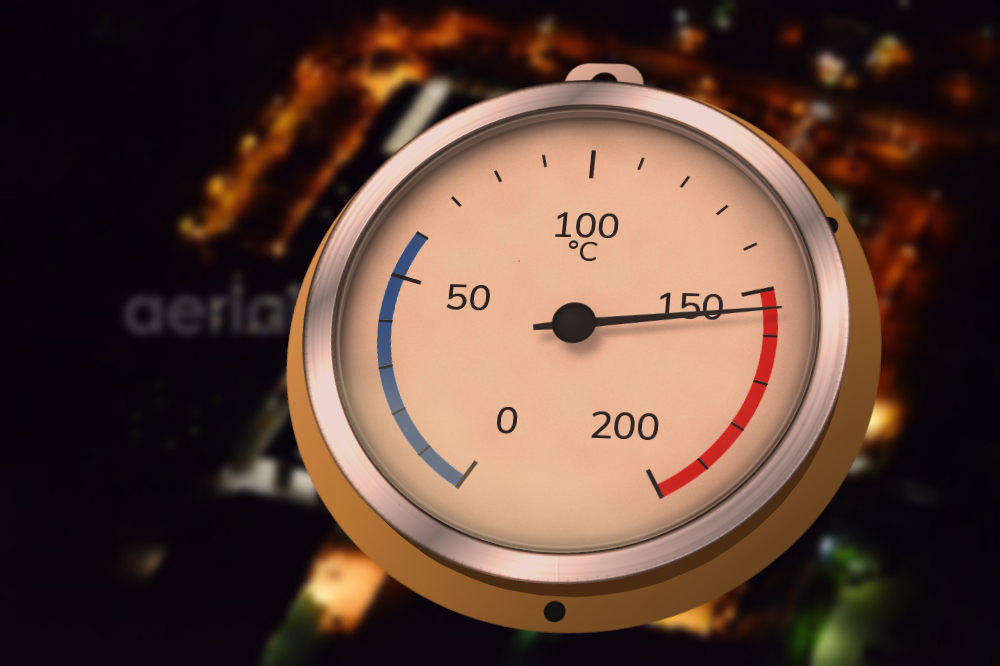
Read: 155 °C
